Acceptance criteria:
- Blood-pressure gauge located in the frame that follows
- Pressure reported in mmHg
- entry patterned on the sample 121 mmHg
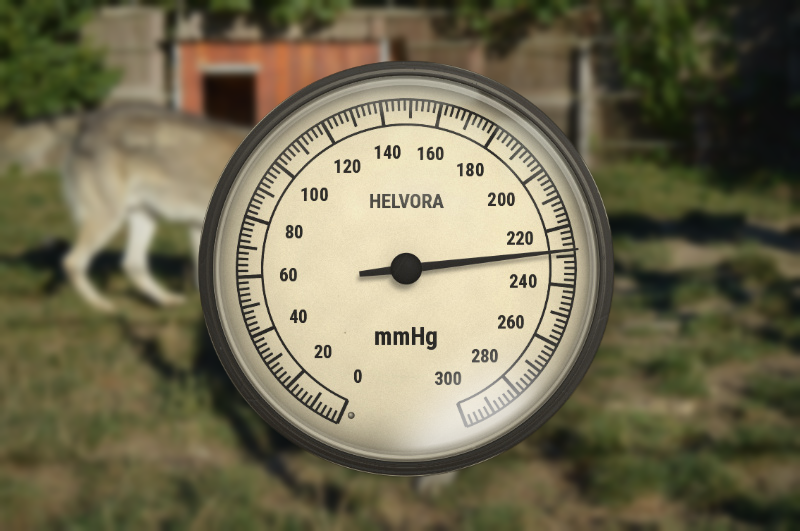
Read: 228 mmHg
